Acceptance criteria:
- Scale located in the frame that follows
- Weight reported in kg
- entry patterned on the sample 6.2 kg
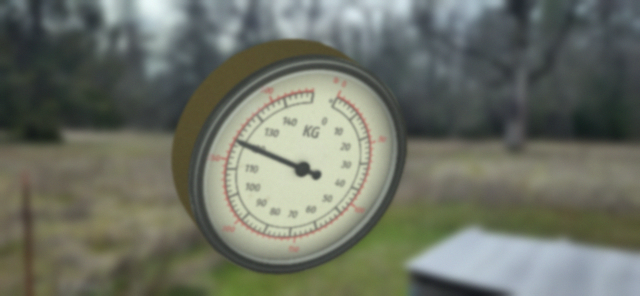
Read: 120 kg
